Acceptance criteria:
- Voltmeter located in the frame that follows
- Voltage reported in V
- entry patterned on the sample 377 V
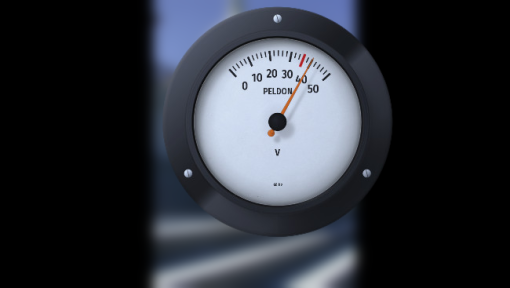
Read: 40 V
